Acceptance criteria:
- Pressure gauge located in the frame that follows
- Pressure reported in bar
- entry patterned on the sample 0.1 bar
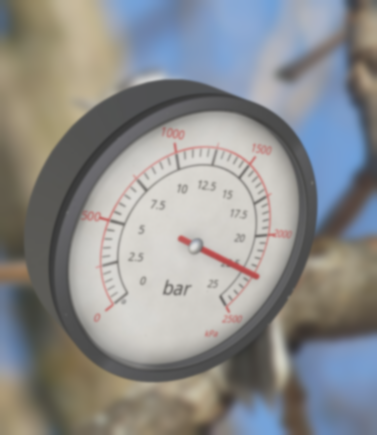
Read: 22.5 bar
